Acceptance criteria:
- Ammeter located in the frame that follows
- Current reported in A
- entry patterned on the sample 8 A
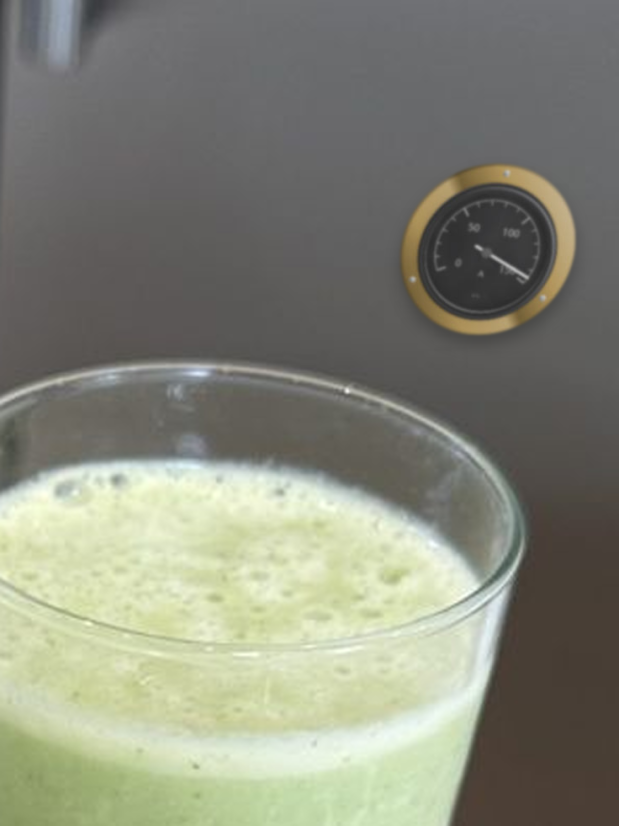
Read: 145 A
